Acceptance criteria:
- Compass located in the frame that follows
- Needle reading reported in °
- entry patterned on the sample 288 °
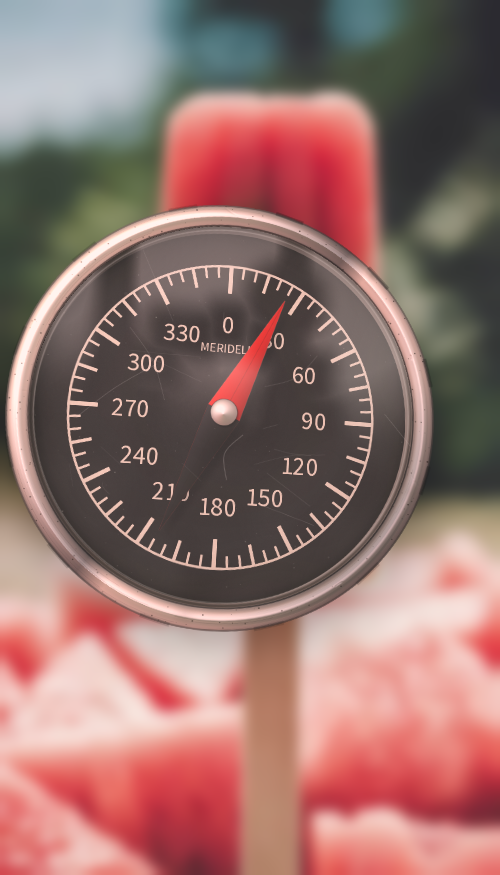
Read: 25 °
